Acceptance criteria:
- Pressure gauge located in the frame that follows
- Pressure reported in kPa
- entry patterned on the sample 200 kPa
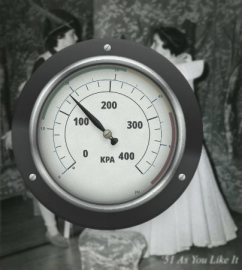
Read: 130 kPa
